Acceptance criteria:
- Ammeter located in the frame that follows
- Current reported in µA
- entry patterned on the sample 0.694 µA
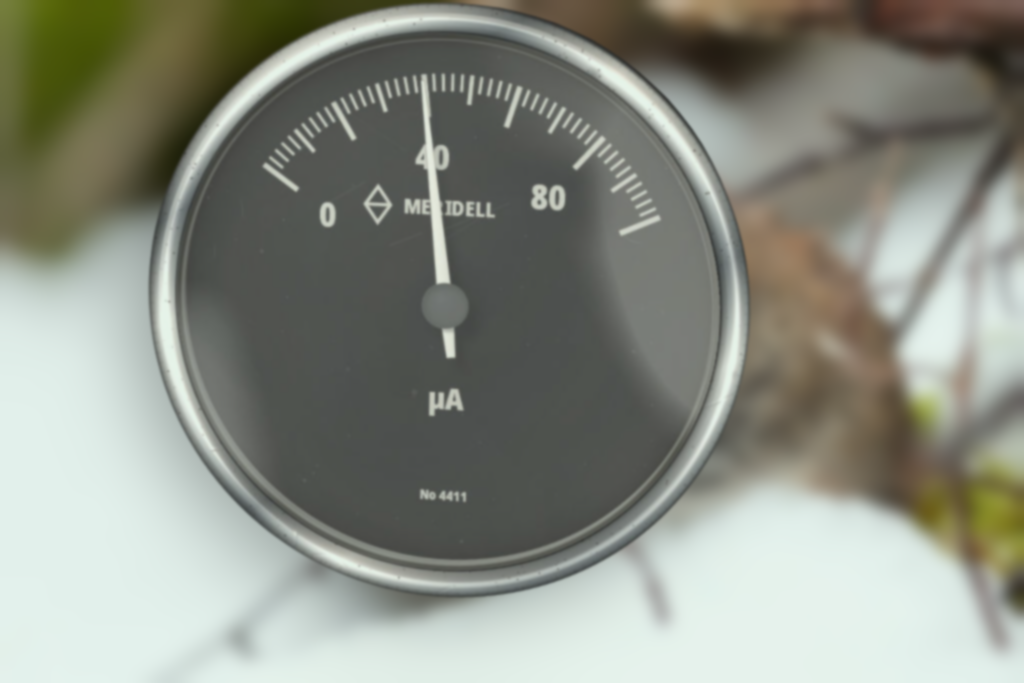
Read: 40 µA
